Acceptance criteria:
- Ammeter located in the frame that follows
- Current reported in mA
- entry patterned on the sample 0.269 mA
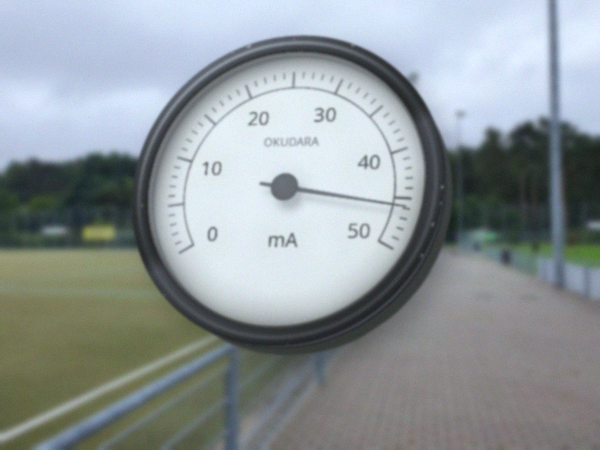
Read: 46 mA
